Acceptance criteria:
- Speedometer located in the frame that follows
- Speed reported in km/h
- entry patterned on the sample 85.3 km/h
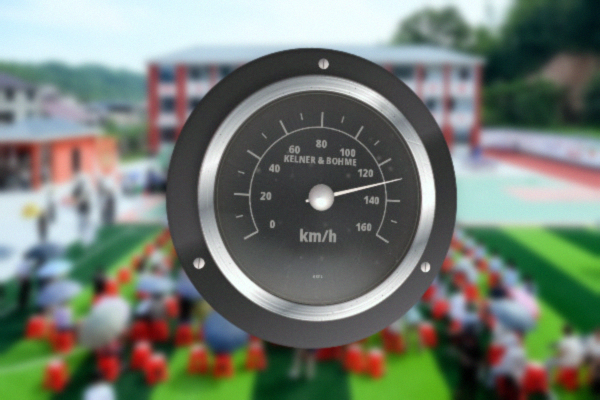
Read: 130 km/h
